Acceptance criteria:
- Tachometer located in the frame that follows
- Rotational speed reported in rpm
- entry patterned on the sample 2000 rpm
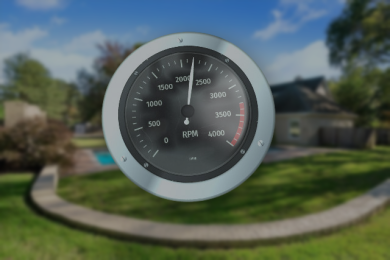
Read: 2200 rpm
